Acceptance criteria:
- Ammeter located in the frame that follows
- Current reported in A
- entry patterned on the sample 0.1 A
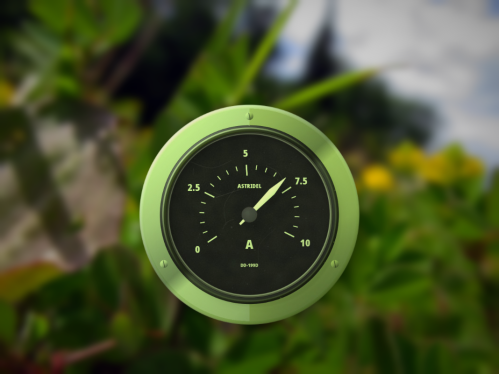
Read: 7 A
